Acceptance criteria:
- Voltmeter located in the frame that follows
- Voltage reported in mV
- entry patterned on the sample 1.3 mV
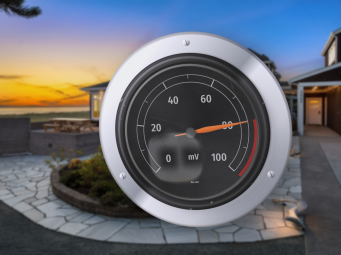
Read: 80 mV
